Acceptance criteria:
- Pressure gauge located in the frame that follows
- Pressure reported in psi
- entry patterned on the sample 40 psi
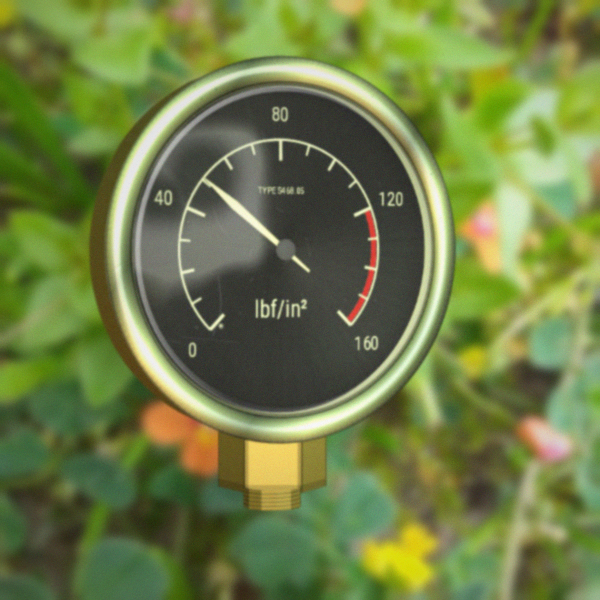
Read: 50 psi
